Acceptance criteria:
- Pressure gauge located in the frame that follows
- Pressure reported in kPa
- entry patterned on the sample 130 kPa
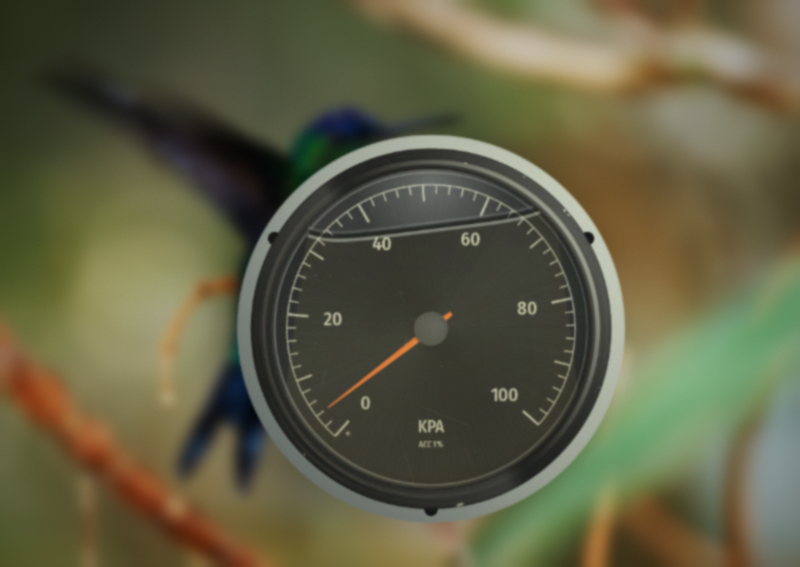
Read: 4 kPa
